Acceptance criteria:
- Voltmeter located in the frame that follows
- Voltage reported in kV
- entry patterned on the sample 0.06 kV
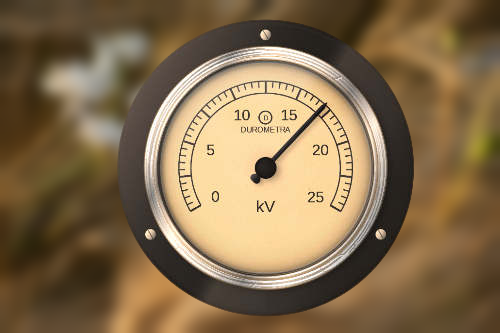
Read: 17 kV
